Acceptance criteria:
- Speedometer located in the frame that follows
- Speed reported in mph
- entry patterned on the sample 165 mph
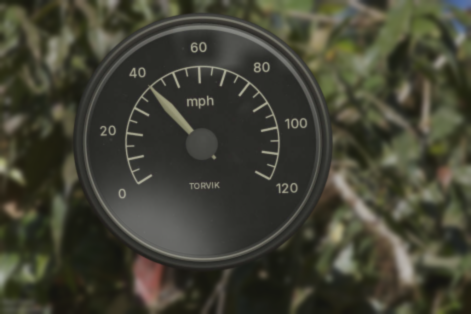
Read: 40 mph
